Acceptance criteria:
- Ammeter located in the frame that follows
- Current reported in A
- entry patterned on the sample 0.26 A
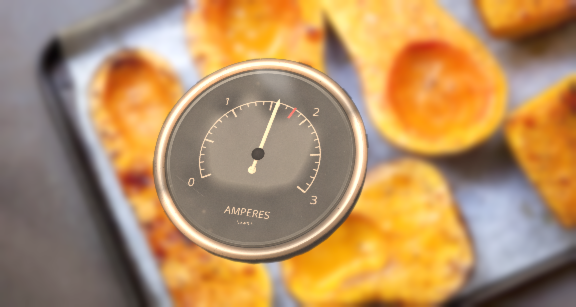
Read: 1.6 A
